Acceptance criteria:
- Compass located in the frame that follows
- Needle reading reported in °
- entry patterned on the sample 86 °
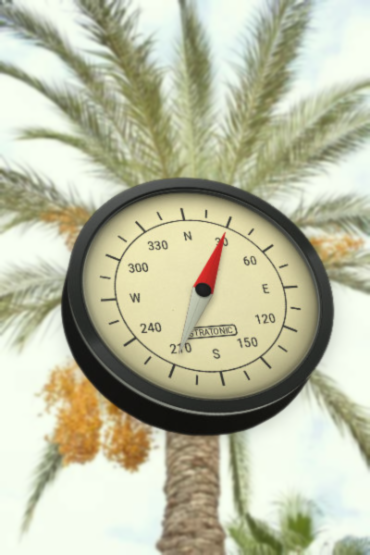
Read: 30 °
